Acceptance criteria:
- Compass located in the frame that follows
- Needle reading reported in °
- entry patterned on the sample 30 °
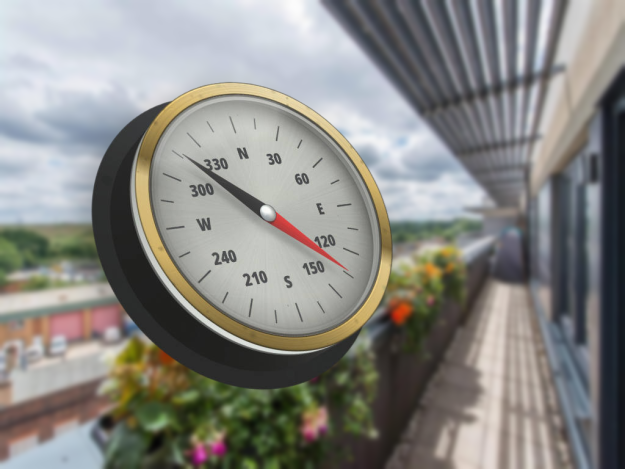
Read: 135 °
